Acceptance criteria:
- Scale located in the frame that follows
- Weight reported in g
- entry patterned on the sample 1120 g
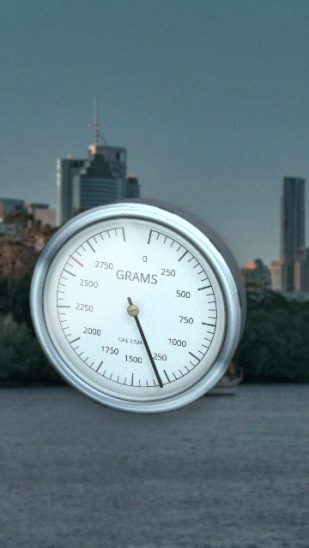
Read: 1300 g
